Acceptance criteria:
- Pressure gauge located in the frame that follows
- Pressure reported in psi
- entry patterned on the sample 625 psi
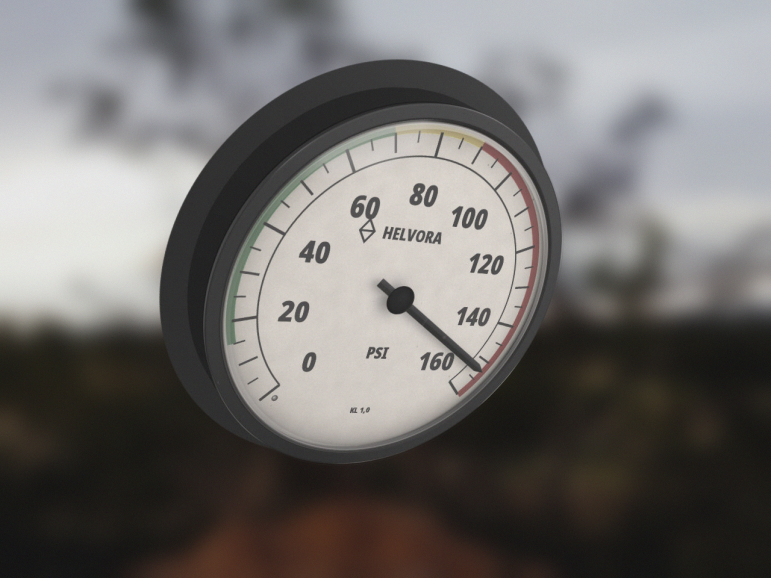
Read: 152.5 psi
